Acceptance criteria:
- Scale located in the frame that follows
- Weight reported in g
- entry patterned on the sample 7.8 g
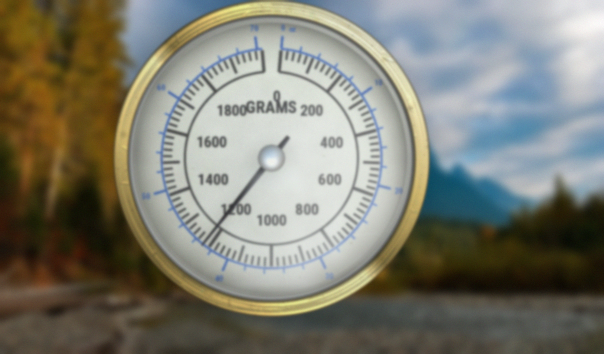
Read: 1220 g
